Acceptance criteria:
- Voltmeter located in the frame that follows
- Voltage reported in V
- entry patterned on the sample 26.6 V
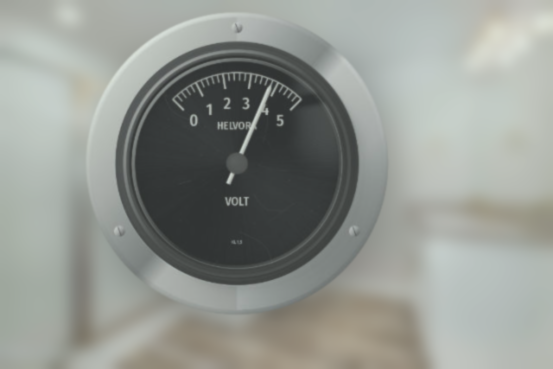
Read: 3.8 V
